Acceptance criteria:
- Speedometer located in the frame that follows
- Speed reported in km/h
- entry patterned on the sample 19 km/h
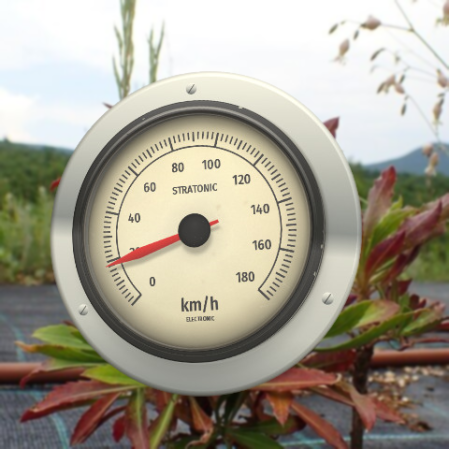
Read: 18 km/h
